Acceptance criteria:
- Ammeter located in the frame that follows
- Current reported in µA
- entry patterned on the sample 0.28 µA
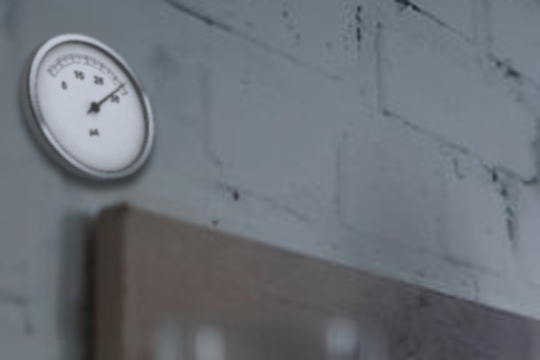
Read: 27.5 µA
